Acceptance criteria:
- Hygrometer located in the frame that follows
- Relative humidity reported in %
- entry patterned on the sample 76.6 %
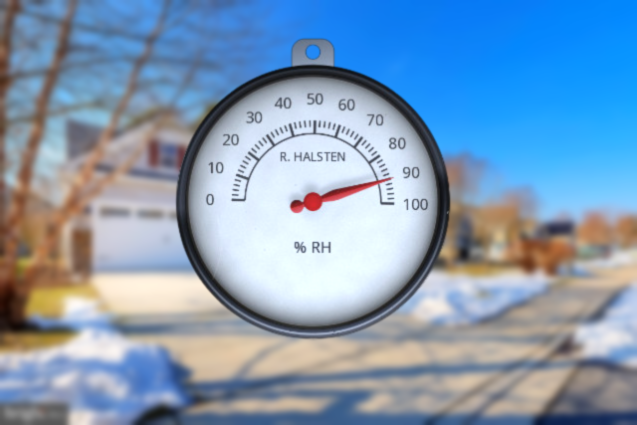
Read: 90 %
